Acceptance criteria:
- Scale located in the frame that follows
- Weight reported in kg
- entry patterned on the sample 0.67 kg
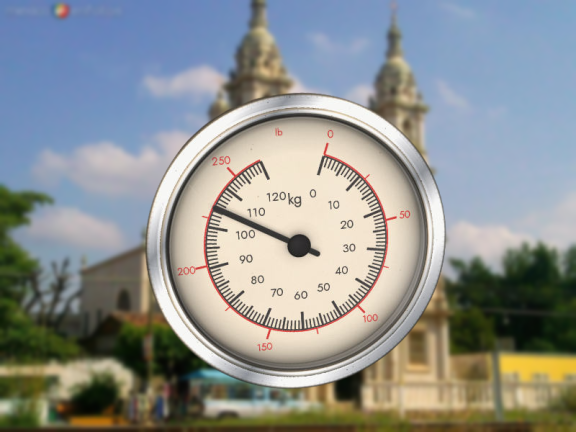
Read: 105 kg
